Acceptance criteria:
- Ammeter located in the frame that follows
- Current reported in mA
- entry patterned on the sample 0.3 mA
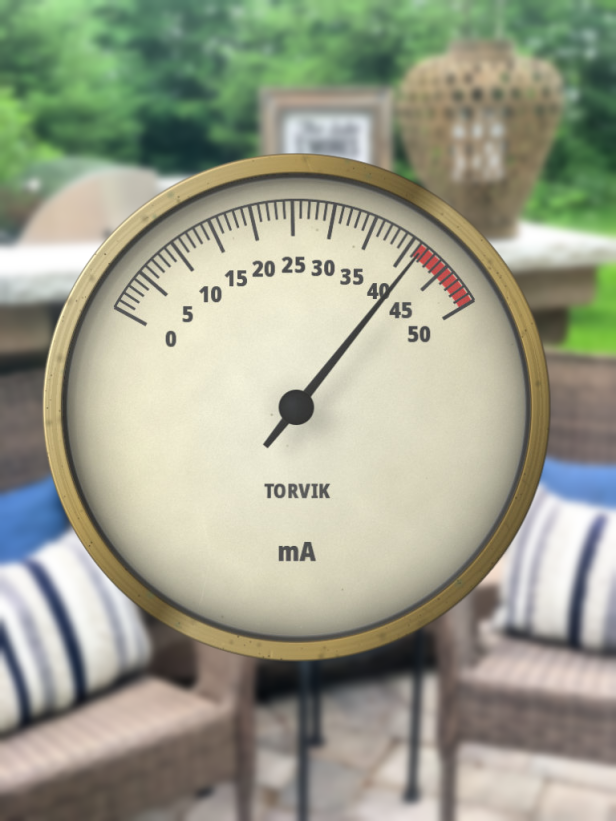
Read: 41.5 mA
